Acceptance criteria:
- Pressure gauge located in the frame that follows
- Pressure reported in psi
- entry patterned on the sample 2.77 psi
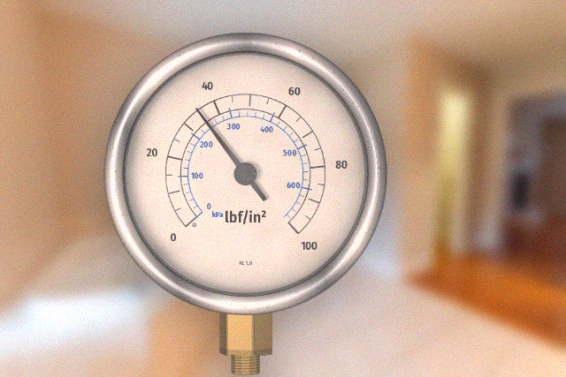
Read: 35 psi
